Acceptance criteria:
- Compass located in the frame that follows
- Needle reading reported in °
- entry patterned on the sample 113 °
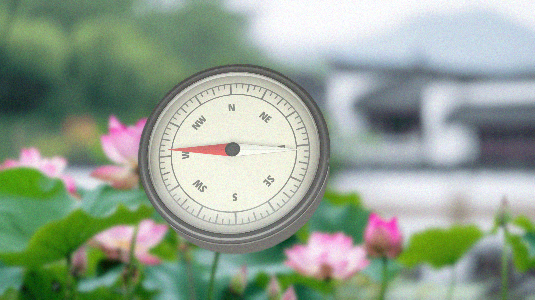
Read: 275 °
